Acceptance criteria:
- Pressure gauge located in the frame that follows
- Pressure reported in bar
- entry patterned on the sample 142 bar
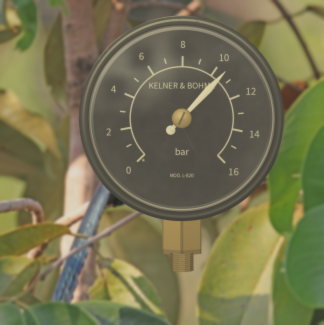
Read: 10.5 bar
